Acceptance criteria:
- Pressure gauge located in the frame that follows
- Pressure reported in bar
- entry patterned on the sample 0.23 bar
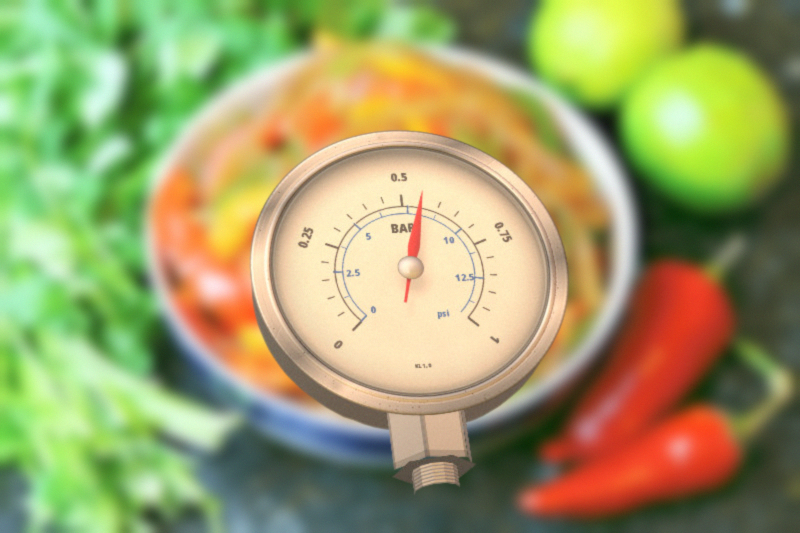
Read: 0.55 bar
